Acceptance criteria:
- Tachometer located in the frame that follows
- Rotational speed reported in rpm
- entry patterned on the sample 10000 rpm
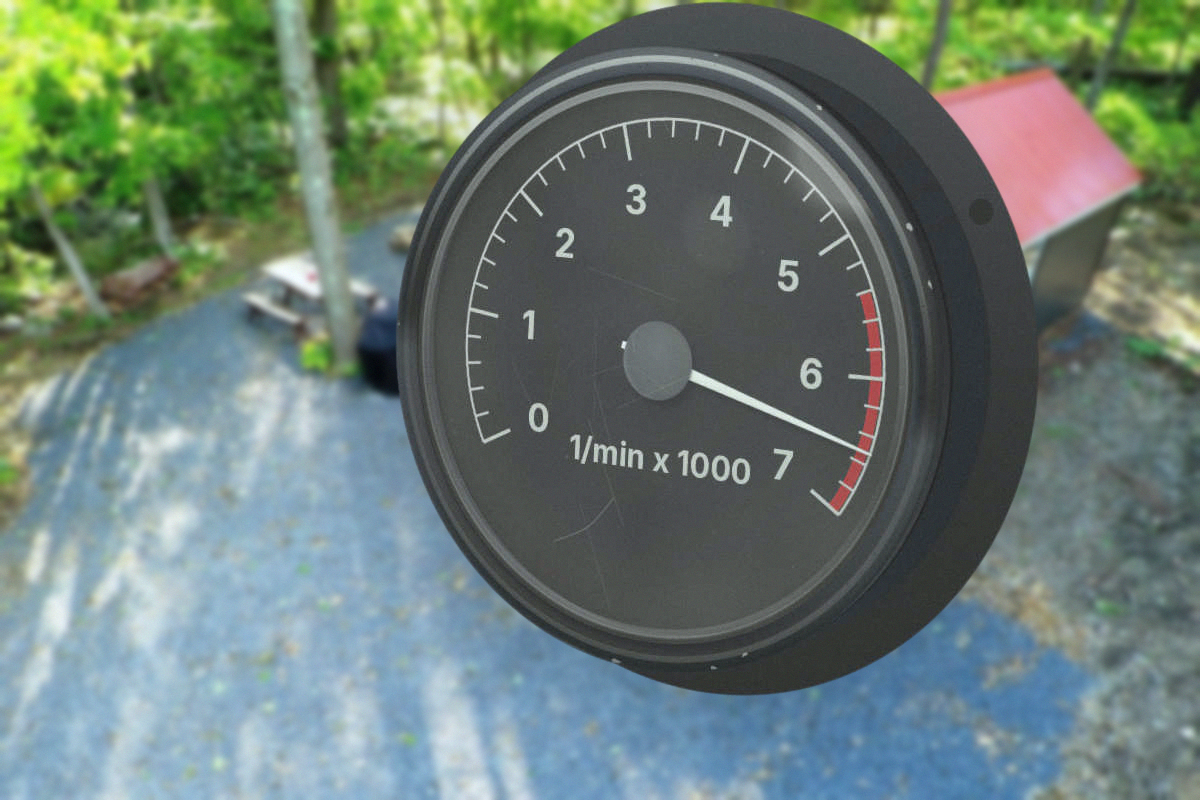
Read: 6500 rpm
